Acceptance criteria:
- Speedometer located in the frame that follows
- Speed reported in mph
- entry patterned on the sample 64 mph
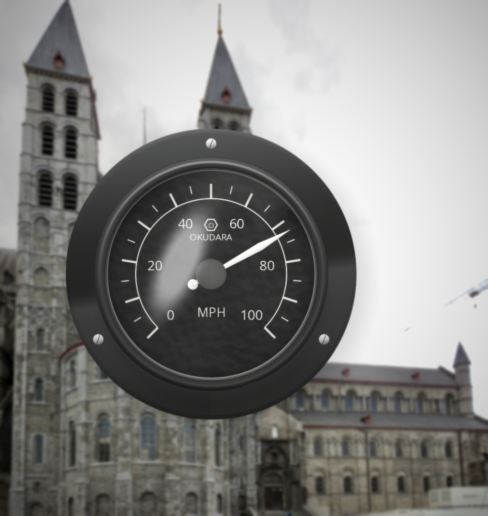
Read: 72.5 mph
